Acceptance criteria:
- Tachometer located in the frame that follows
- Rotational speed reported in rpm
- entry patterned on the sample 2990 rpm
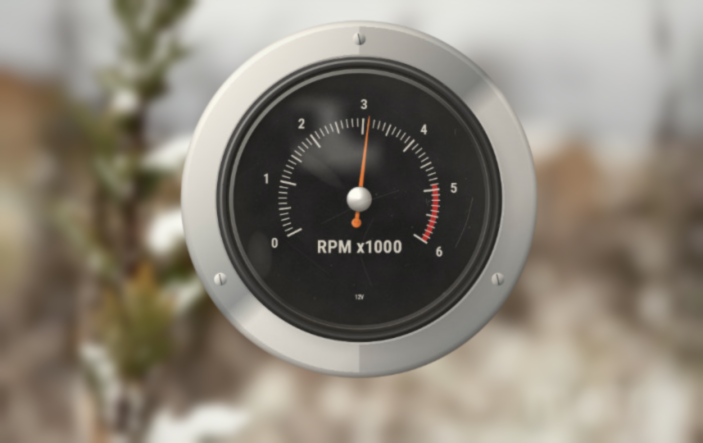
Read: 3100 rpm
